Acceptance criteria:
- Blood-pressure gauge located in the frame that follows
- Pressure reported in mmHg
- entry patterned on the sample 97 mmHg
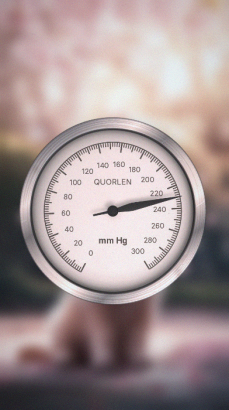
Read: 230 mmHg
